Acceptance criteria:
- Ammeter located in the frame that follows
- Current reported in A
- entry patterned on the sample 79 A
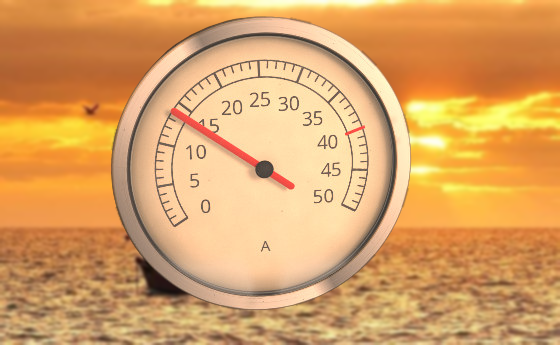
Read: 14 A
